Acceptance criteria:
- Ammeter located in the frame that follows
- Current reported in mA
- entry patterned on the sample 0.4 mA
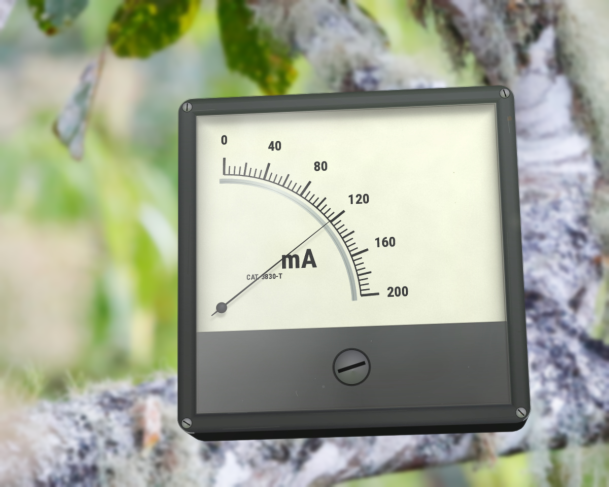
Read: 120 mA
